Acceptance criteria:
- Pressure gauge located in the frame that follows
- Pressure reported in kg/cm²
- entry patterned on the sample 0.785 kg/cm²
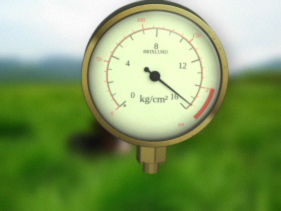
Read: 15.5 kg/cm²
